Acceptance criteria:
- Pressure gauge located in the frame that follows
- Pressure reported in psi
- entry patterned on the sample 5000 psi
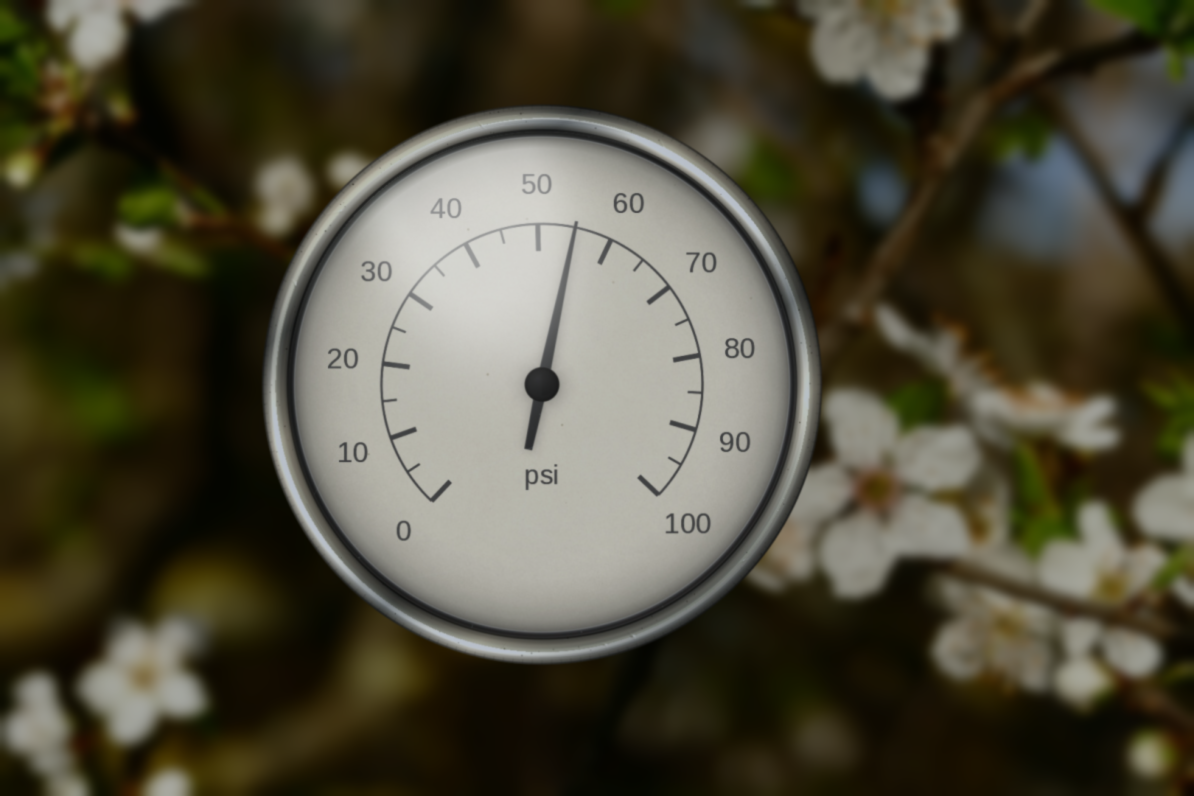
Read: 55 psi
